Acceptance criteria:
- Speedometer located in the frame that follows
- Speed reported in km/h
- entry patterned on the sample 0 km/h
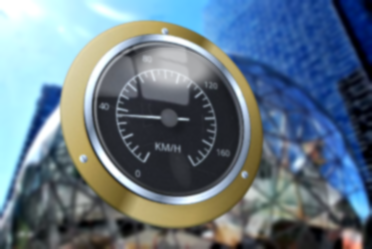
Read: 35 km/h
